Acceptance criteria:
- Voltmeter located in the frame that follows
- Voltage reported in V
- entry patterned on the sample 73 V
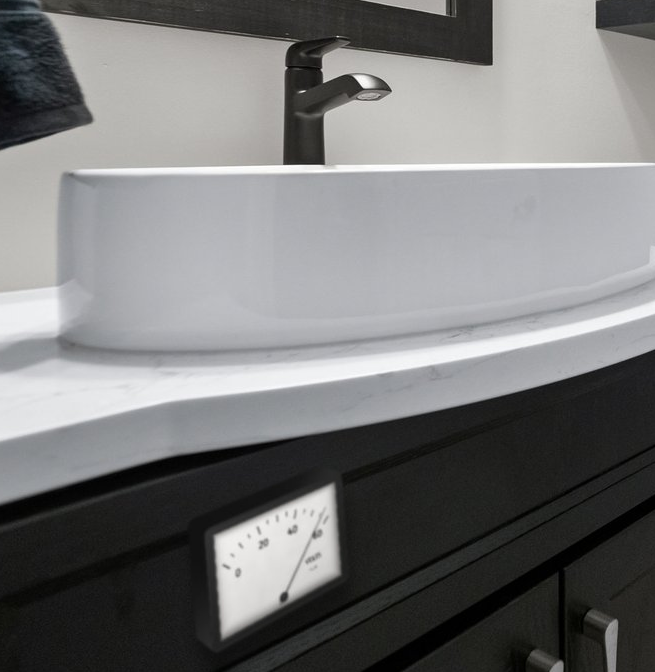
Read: 55 V
